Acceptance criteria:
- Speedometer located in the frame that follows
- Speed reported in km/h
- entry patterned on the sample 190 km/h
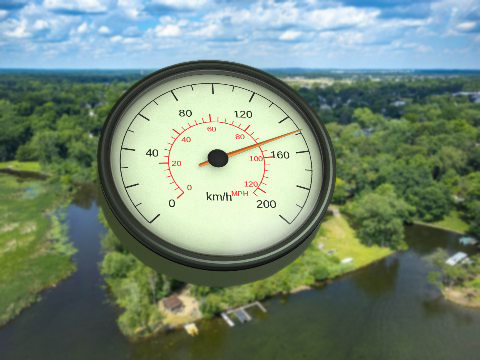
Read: 150 km/h
